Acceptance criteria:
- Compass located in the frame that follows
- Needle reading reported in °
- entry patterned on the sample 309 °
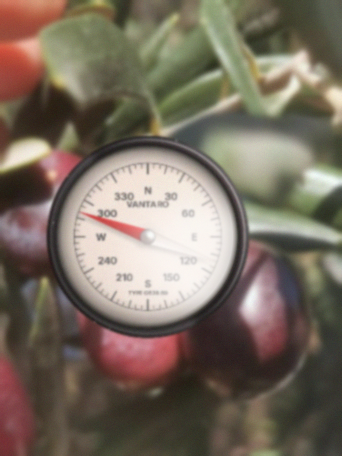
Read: 290 °
